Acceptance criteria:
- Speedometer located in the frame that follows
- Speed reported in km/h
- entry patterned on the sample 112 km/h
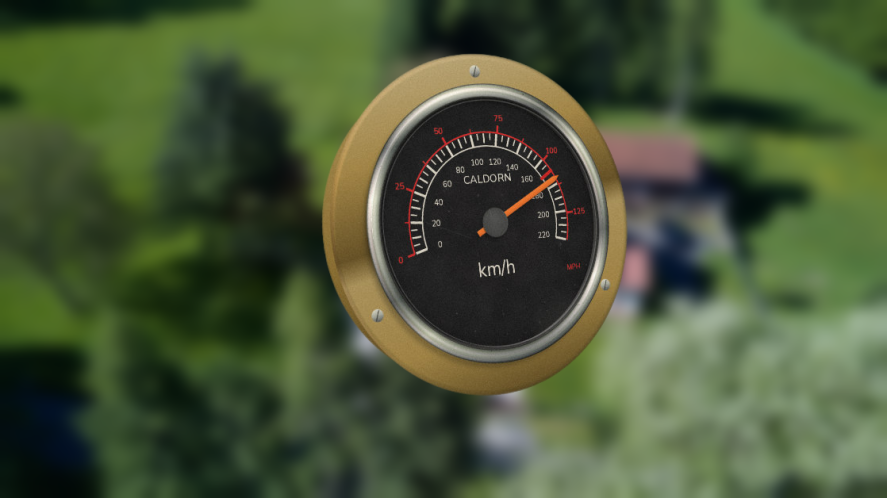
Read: 175 km/h
